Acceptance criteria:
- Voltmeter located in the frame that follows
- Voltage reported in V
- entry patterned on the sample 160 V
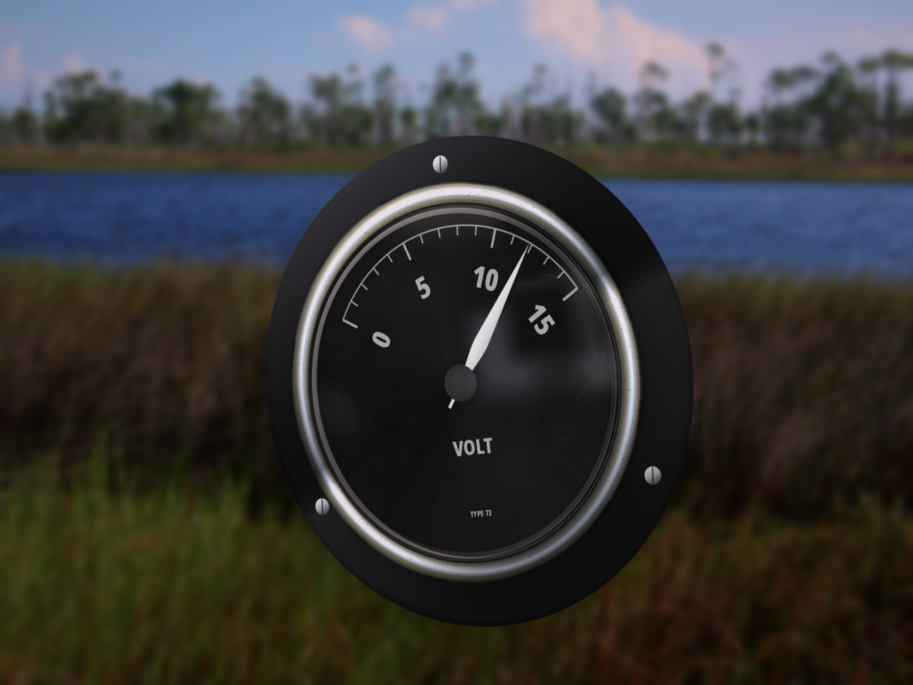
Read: 12 V
